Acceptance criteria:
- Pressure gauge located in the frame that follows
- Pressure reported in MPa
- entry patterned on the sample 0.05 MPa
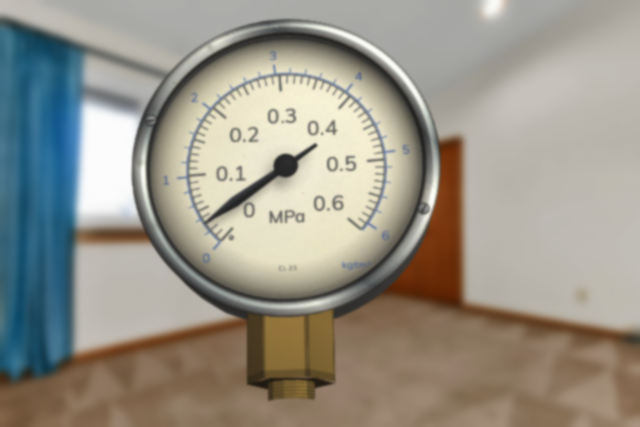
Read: 0.03 MPa
